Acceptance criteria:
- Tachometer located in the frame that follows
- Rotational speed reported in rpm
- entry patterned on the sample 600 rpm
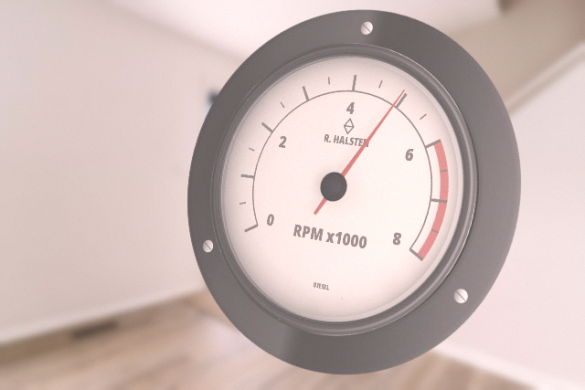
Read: 5000 rpm
